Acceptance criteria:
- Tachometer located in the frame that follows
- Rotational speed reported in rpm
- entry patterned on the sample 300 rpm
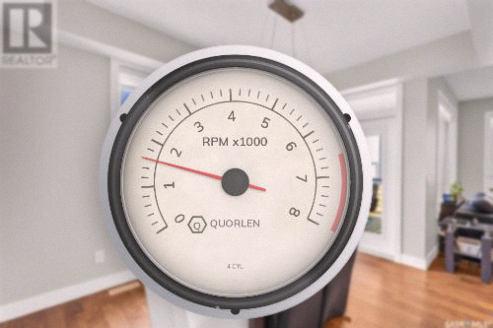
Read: 1600 rpm
